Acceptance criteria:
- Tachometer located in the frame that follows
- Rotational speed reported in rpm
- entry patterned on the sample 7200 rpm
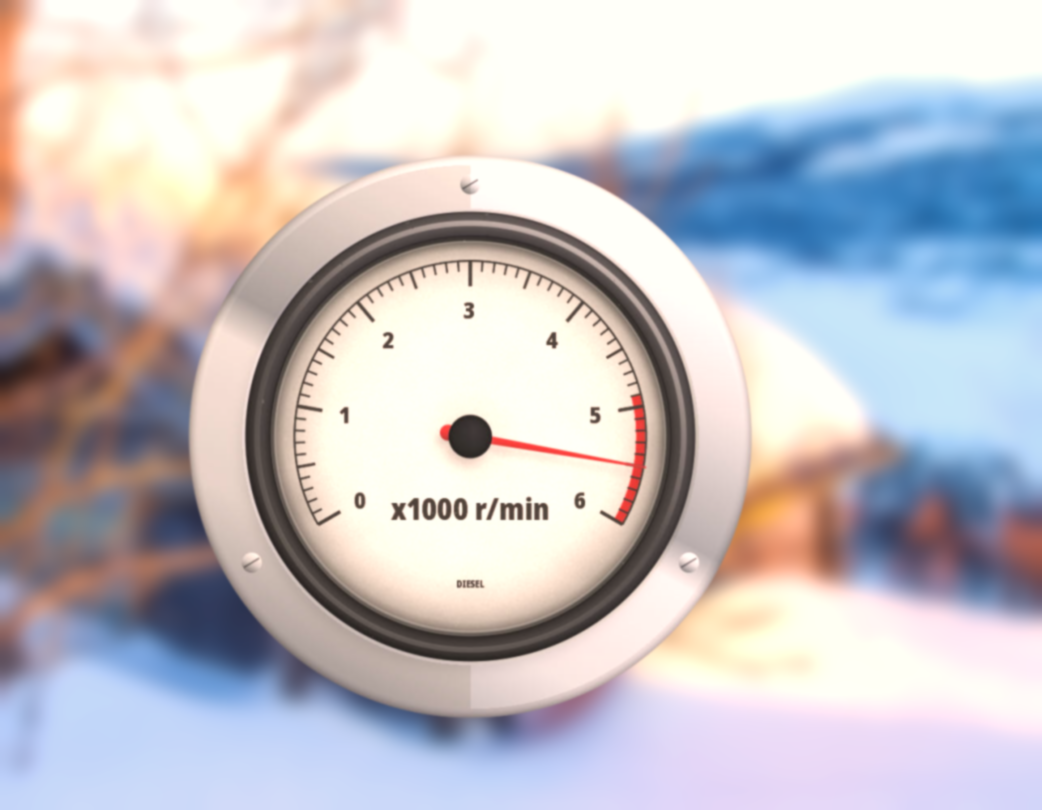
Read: 5500 rpm
